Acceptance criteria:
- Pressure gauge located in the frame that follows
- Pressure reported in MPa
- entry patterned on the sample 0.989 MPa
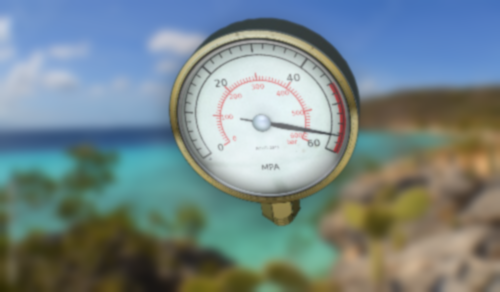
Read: 56 MPa
